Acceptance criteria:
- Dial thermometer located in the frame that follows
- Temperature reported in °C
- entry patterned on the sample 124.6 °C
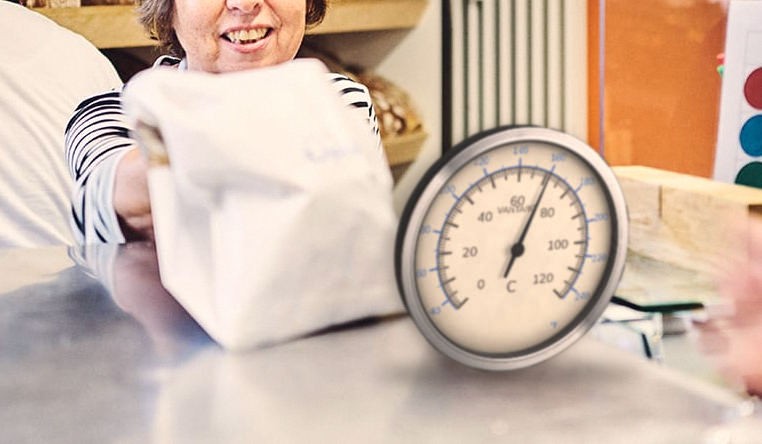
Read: 70 °C
